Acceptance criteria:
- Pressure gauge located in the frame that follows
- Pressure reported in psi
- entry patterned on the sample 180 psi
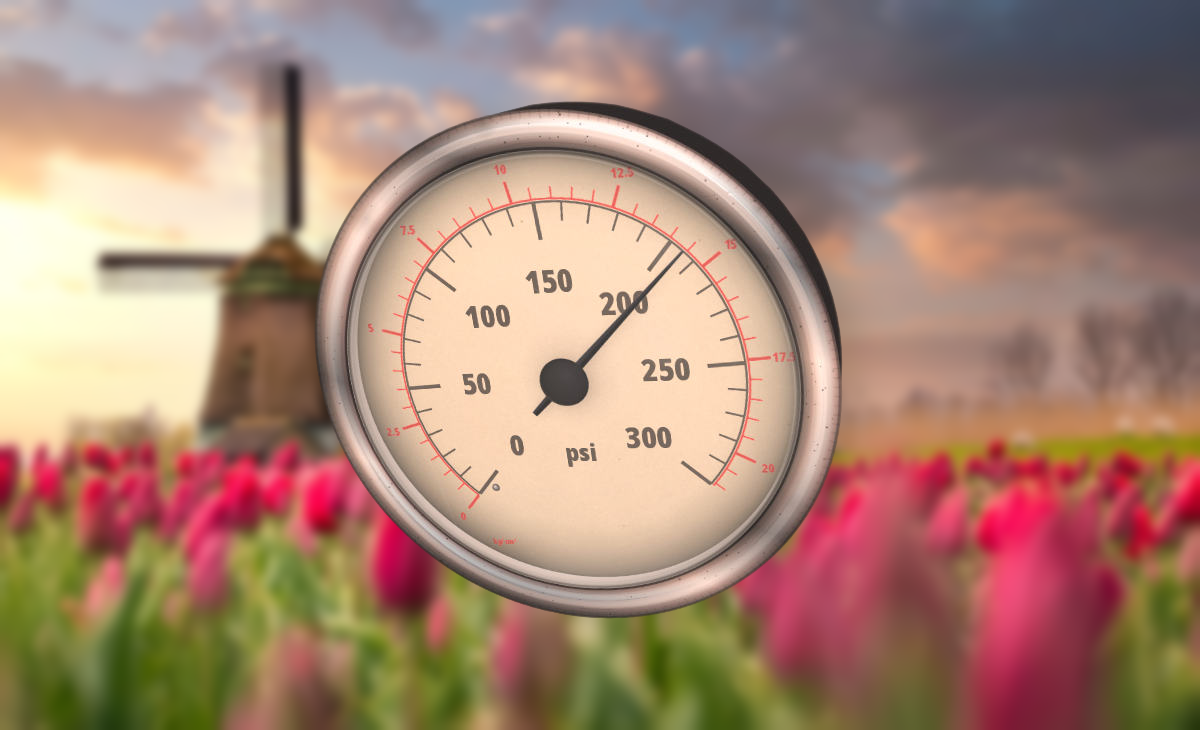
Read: 205 psi
